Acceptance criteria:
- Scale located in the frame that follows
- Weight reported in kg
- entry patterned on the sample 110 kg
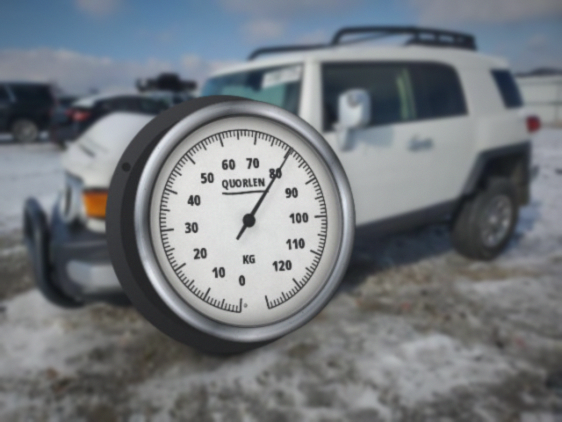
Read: 80 kg
